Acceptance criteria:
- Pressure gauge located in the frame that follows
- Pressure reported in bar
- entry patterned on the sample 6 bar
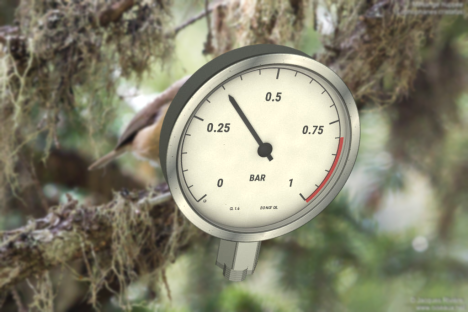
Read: 0.35 bar
